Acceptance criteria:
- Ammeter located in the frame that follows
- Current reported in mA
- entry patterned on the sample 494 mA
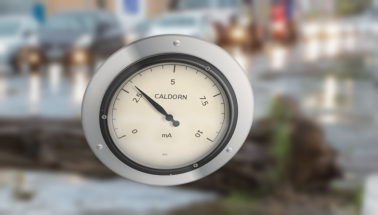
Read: 3 mA
